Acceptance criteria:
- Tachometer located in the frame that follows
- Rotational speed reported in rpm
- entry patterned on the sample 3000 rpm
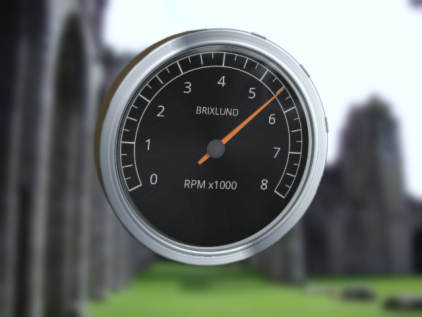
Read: 5500 rpm
